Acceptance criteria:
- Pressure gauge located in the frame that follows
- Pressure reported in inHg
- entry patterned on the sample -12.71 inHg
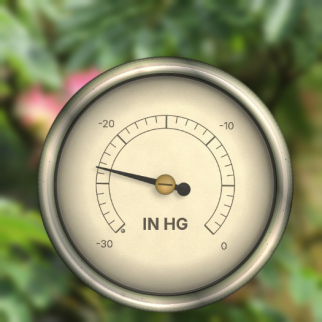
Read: -23.5 inHg
